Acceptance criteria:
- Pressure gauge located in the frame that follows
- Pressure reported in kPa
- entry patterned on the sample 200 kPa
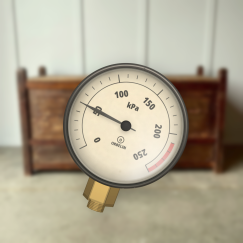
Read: 50 kPa
